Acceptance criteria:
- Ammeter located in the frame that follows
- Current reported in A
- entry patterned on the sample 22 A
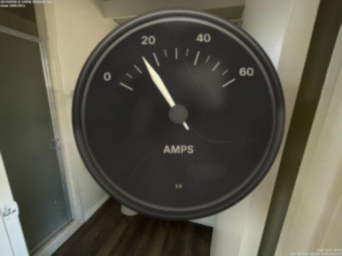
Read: 15 A
